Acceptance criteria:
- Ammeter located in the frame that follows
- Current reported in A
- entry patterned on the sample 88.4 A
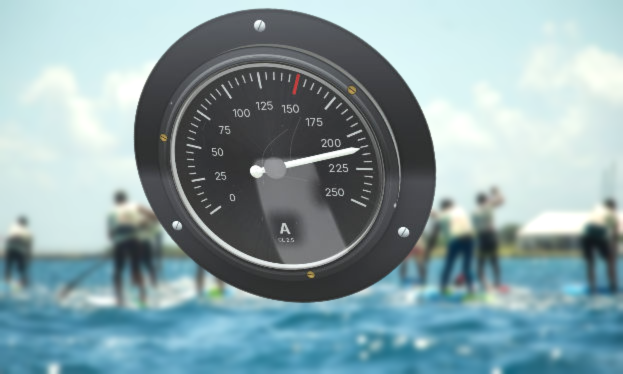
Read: 210 A
